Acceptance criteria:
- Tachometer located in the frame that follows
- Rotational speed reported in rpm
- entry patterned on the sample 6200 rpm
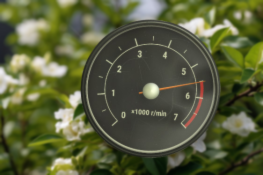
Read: 5500 rpm
